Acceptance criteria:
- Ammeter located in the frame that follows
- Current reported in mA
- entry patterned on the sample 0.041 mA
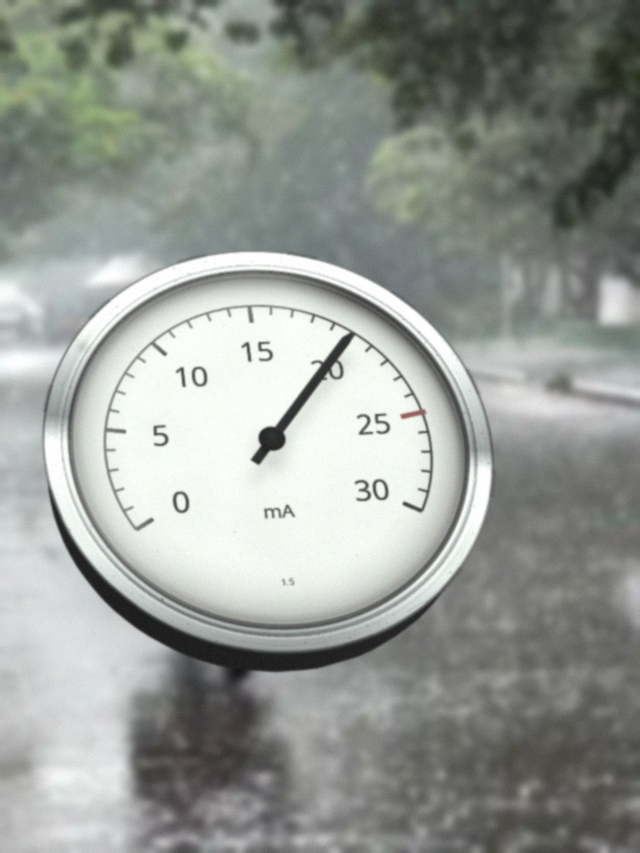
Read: 20 mA
